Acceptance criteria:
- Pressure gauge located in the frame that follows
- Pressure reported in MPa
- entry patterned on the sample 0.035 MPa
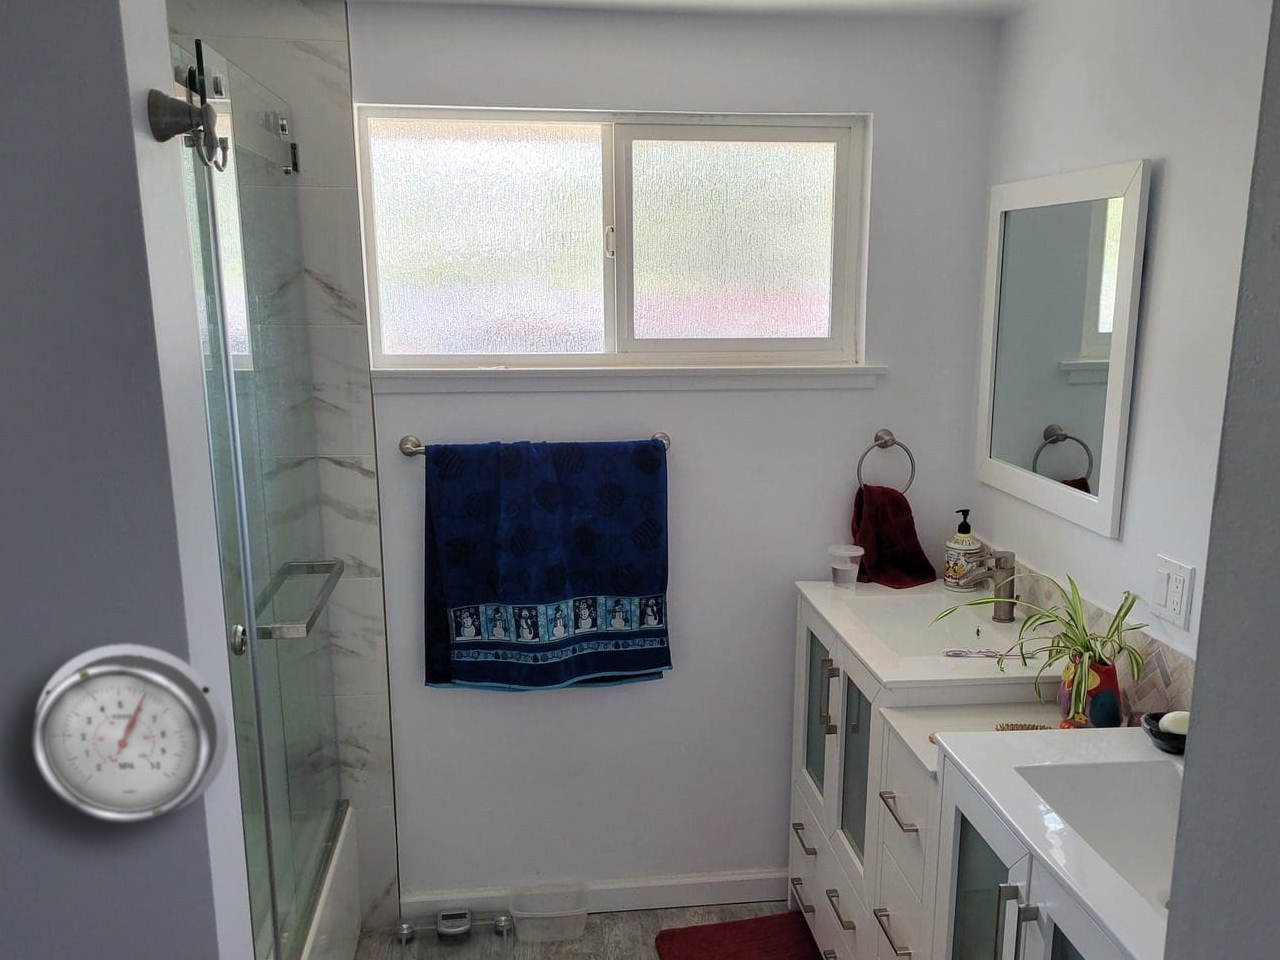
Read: 6 MPa
